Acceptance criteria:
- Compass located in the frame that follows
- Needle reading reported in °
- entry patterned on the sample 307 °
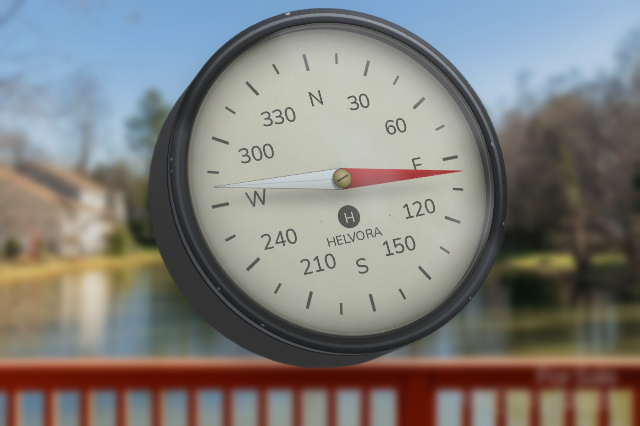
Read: 97.5 °
